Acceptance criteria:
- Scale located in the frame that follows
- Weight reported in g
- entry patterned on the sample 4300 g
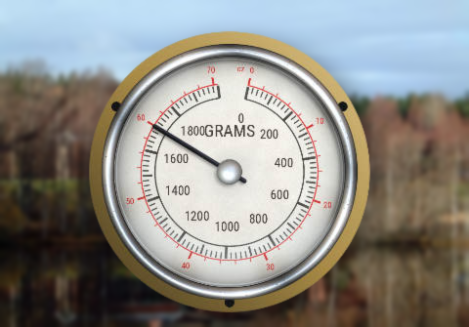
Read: 1700 g
